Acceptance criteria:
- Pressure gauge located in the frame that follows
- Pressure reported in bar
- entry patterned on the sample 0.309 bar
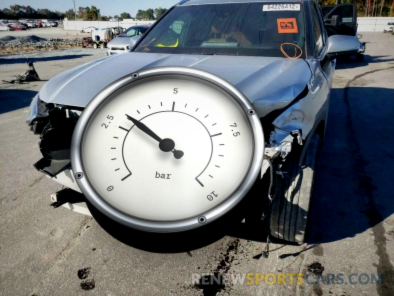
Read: 3 bar
